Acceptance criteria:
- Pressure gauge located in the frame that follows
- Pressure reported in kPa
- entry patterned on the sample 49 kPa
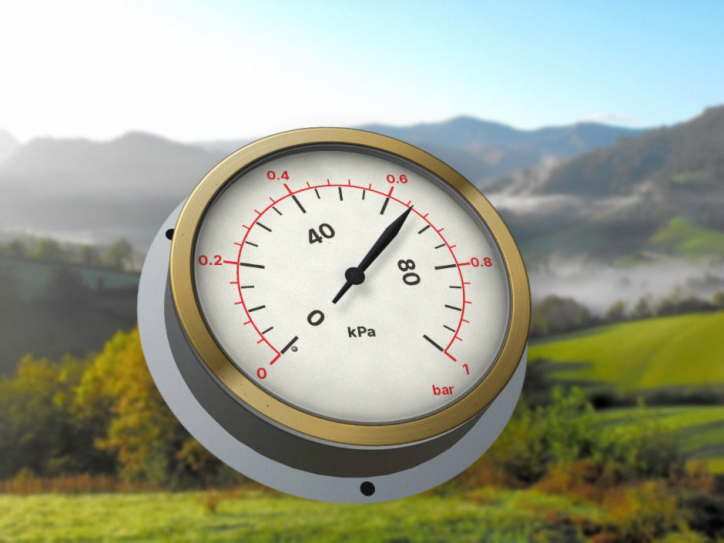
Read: 65 kPa
